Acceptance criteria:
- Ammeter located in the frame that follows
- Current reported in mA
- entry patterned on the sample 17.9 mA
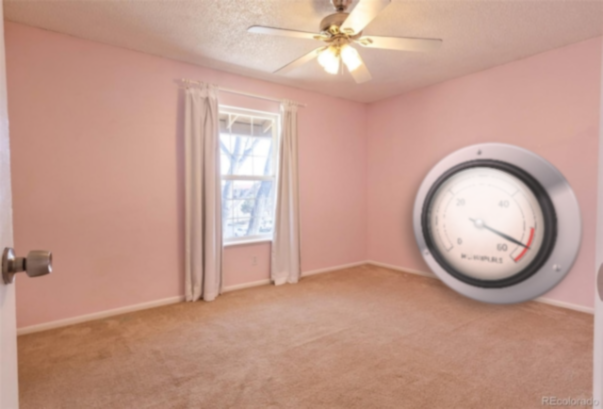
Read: 55 mA
